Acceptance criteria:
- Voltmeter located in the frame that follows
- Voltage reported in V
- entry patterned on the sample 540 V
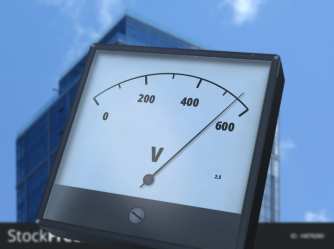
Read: 550 V
